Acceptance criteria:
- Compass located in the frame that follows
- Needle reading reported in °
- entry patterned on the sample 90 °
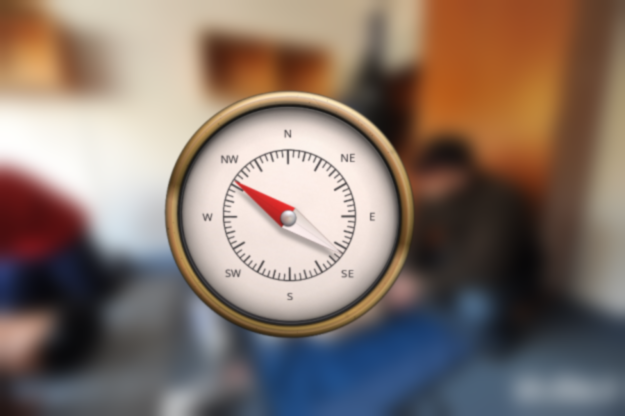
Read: 305 °
